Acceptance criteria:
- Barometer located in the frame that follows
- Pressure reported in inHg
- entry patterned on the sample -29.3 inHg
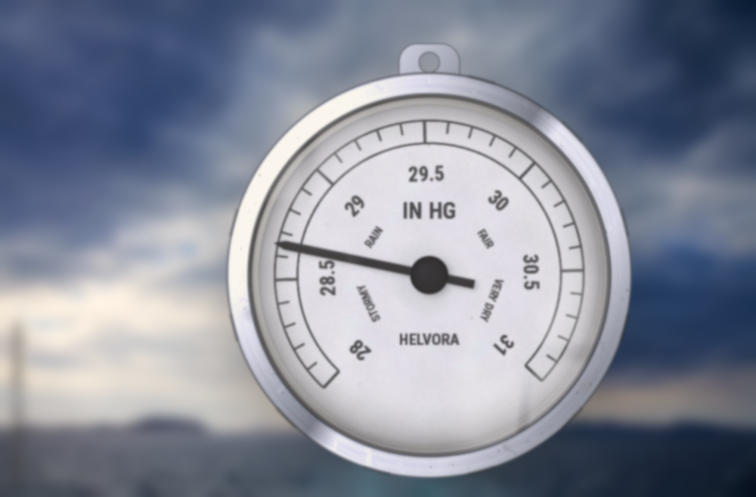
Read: 28.65 inHg
